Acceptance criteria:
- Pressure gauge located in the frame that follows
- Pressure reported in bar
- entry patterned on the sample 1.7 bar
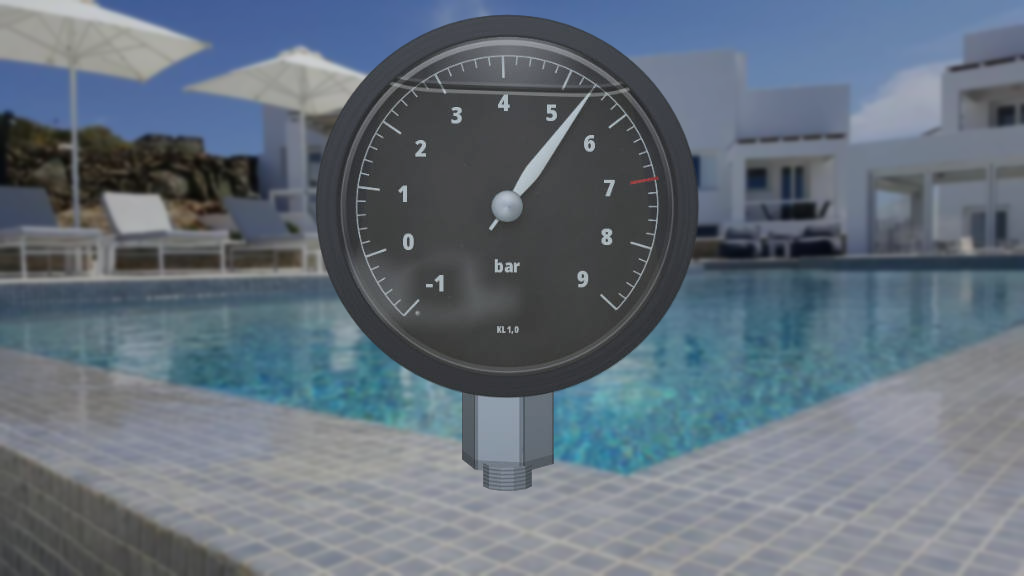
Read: 5.4 bar
